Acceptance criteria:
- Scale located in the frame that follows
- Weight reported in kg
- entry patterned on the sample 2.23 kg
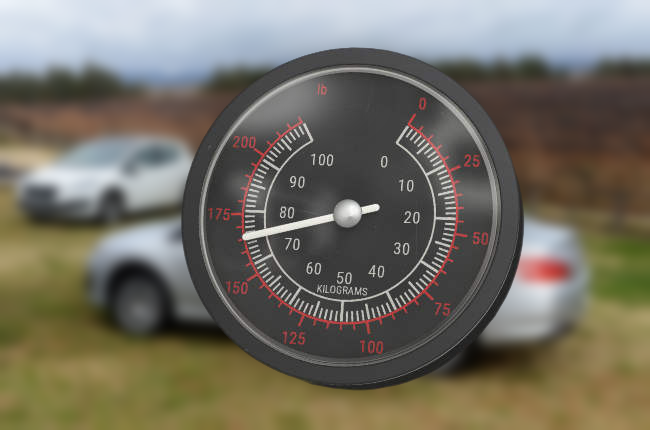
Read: 75 kg
